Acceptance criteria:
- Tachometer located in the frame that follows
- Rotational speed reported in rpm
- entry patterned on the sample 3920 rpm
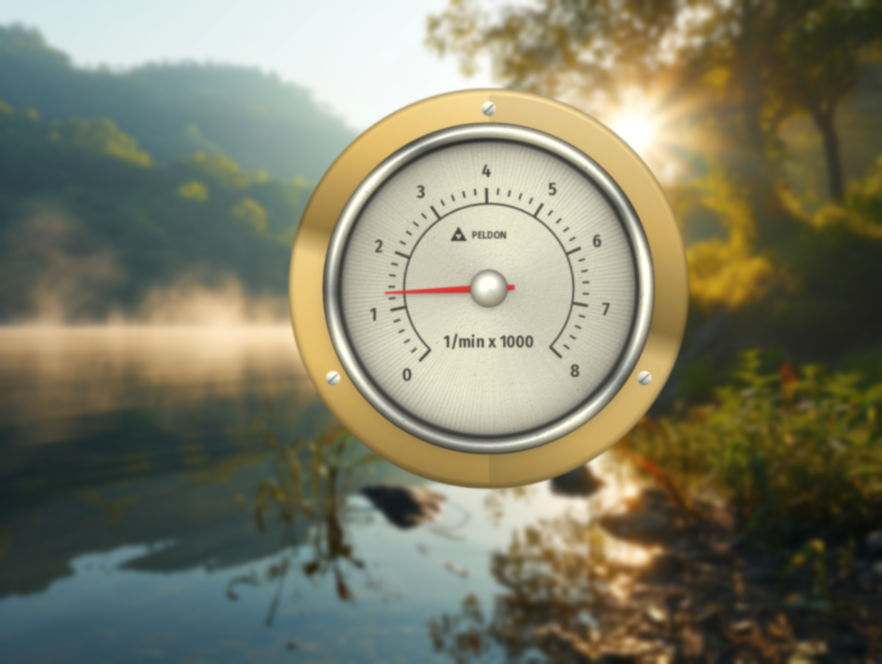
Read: 1300 rpm
